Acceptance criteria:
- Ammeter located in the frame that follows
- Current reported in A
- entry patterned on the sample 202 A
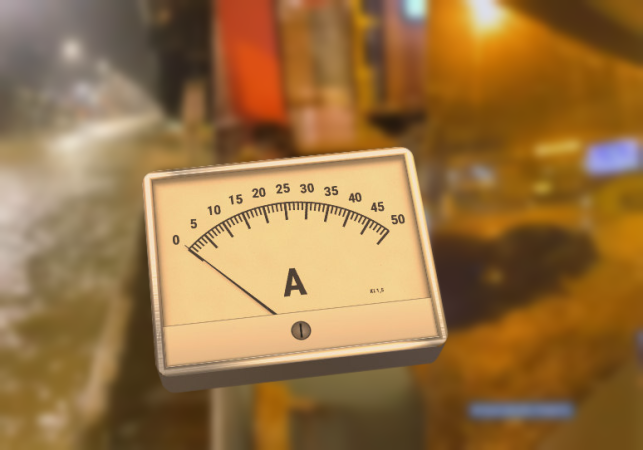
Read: 0 A
